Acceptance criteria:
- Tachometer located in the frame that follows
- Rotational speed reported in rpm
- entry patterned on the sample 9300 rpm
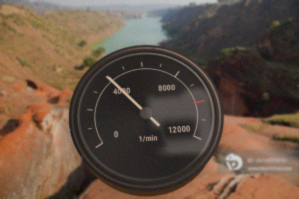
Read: 4000 rpm
